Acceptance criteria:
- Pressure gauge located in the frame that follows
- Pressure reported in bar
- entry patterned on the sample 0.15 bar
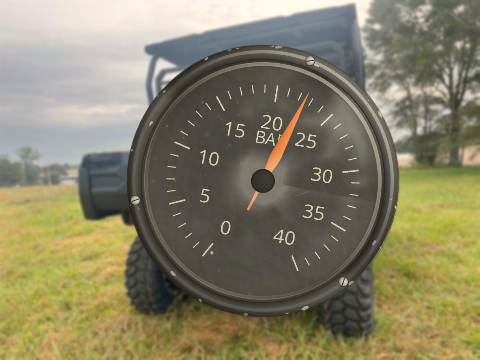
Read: 22.5 bar
